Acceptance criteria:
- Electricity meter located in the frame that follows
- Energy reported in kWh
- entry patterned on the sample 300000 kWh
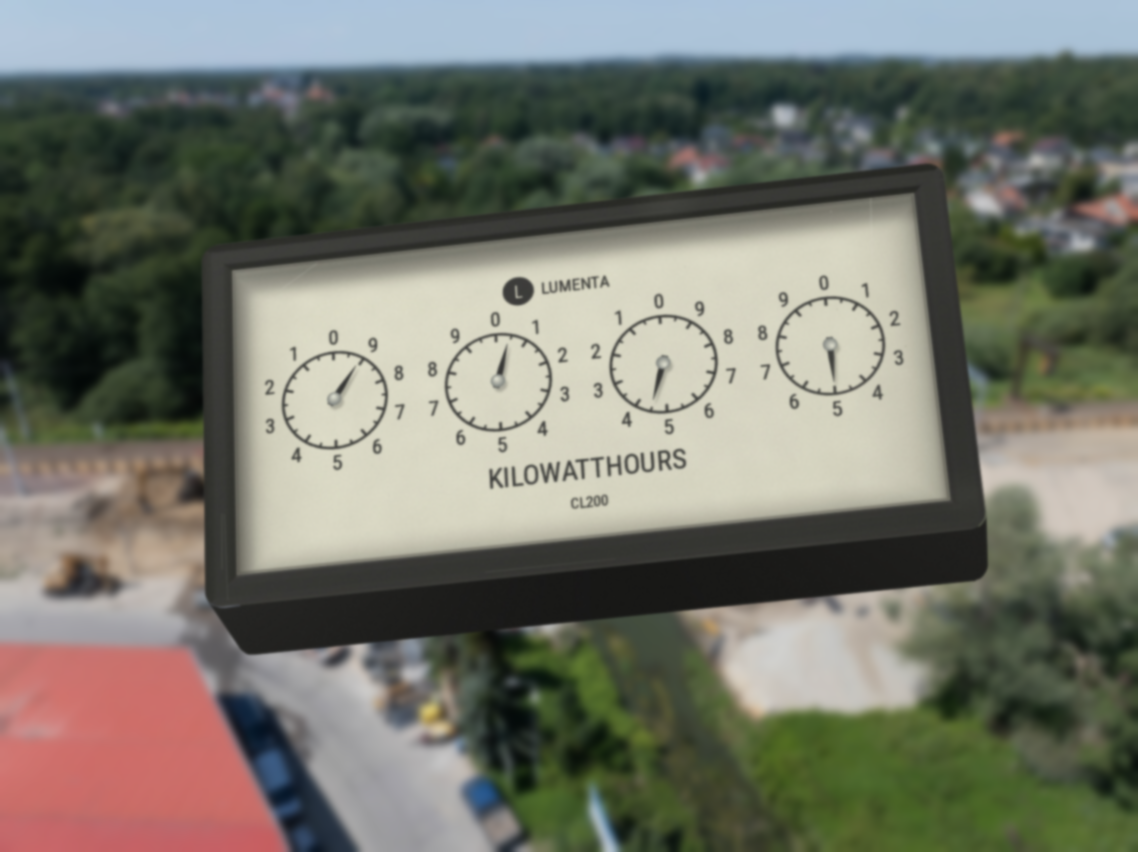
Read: 9045 kWh
